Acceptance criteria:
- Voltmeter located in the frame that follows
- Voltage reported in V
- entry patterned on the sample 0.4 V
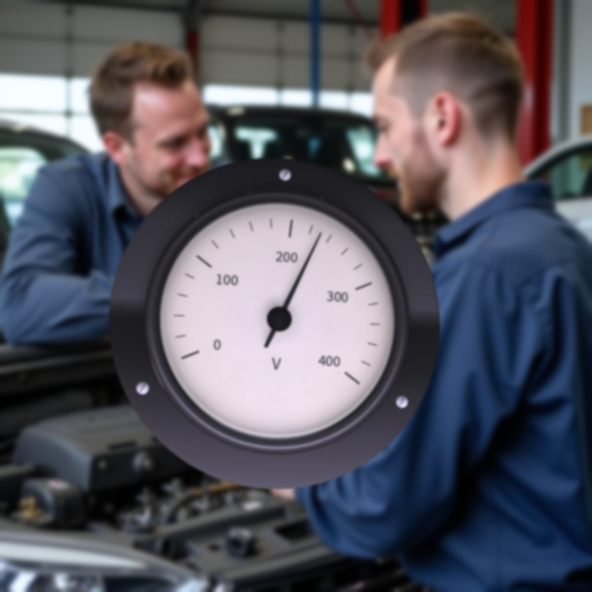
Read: 230 V
